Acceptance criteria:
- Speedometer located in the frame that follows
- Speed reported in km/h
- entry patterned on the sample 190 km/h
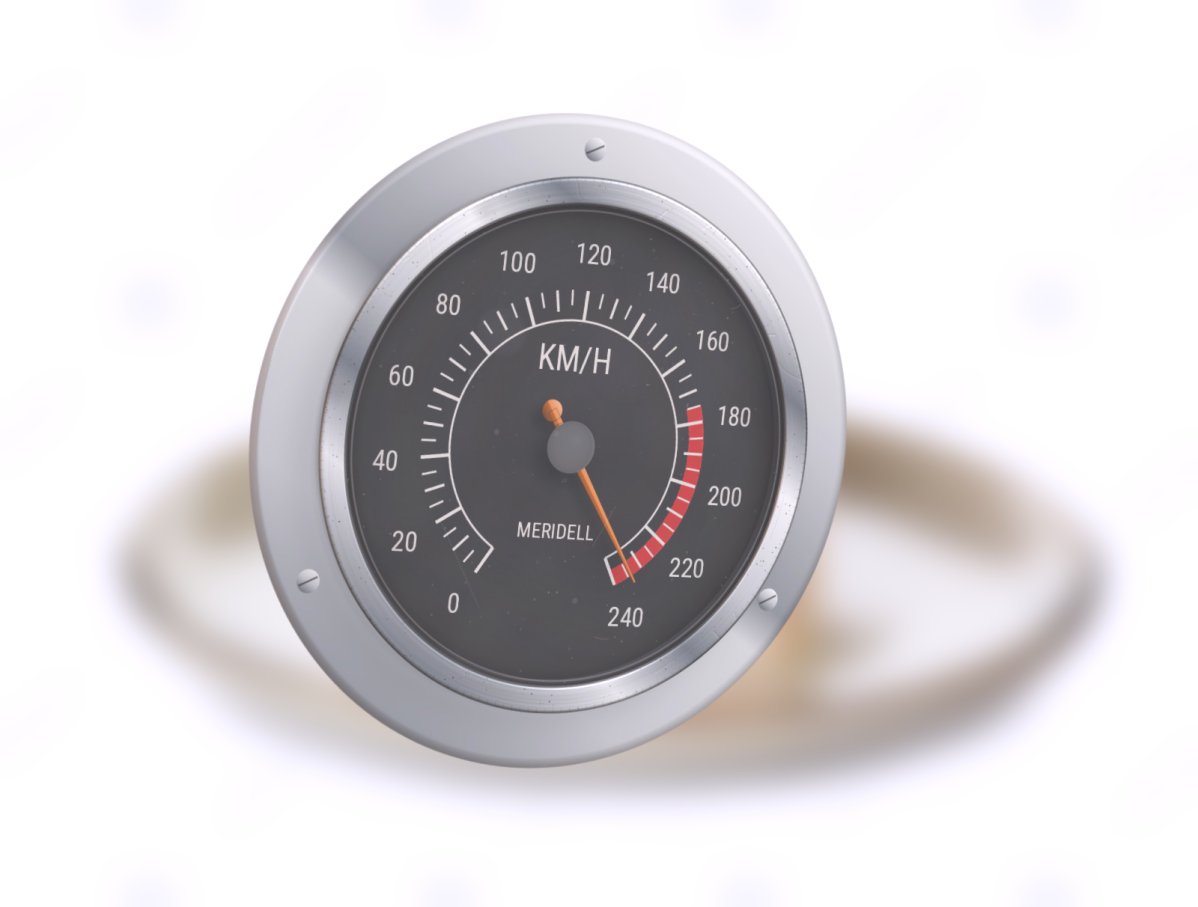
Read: 235 km/h
